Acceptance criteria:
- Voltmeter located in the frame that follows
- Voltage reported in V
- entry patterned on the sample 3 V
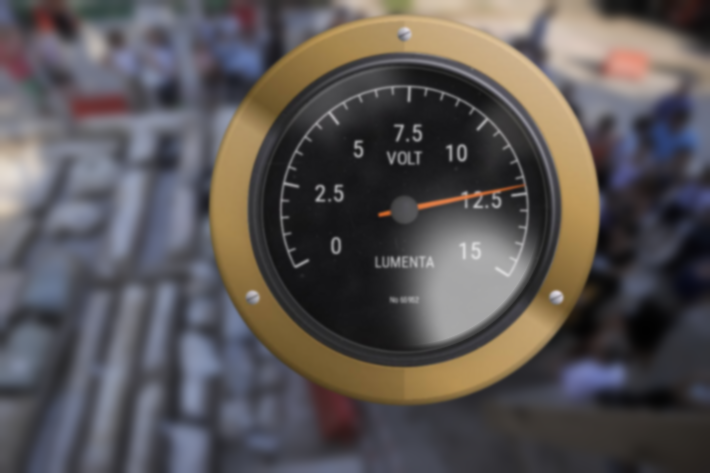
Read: 12.25 V
